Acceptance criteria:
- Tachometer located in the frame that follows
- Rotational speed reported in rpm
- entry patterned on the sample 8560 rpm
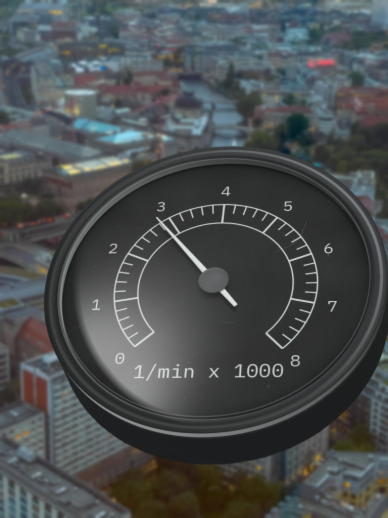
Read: 2800 rpm
